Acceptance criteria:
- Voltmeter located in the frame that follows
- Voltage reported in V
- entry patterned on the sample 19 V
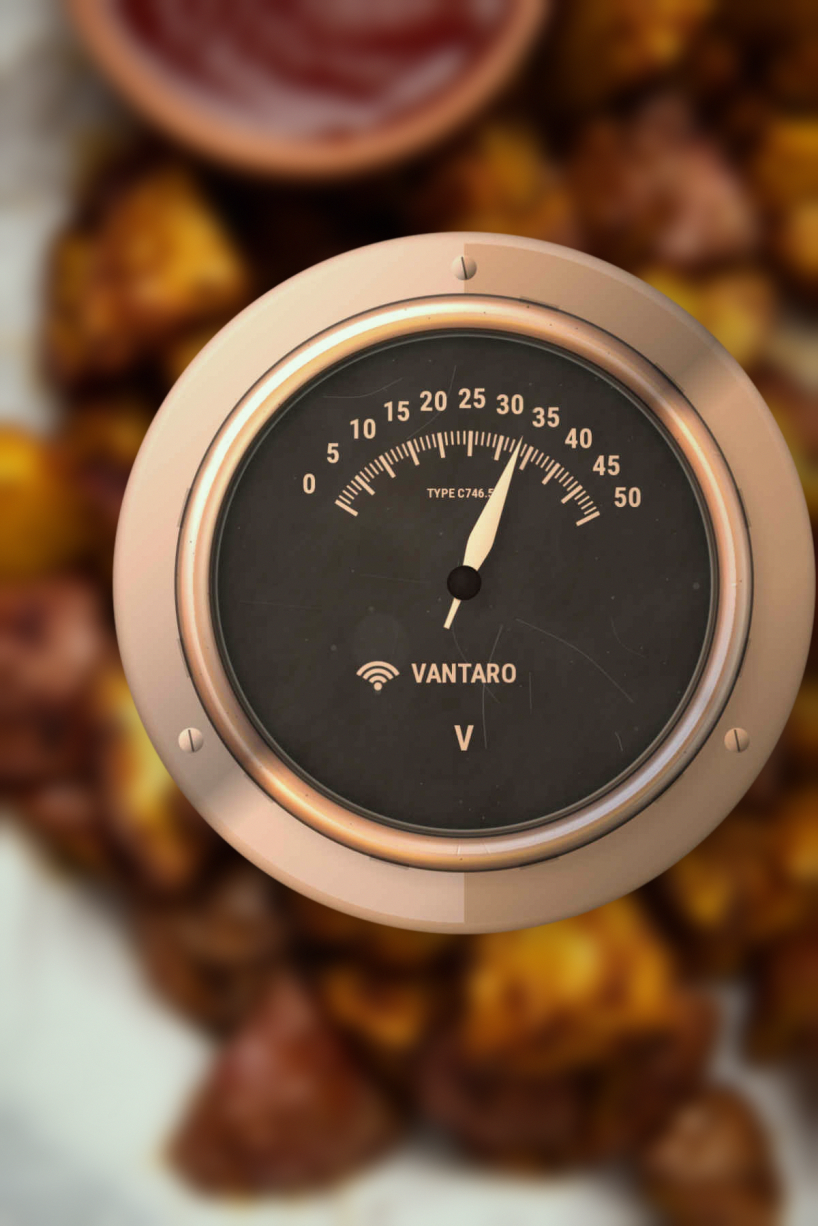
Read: 33 V
